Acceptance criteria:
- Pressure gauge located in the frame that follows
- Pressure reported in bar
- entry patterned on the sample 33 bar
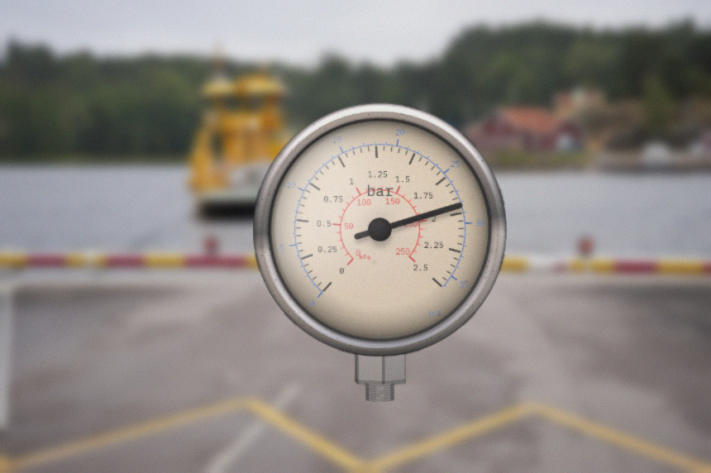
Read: 1.95 bar
